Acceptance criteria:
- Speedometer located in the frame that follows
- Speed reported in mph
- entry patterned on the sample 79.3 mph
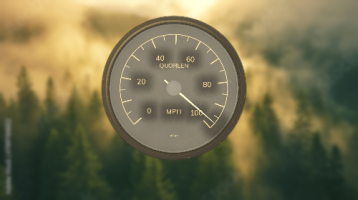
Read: 97.5 mph
